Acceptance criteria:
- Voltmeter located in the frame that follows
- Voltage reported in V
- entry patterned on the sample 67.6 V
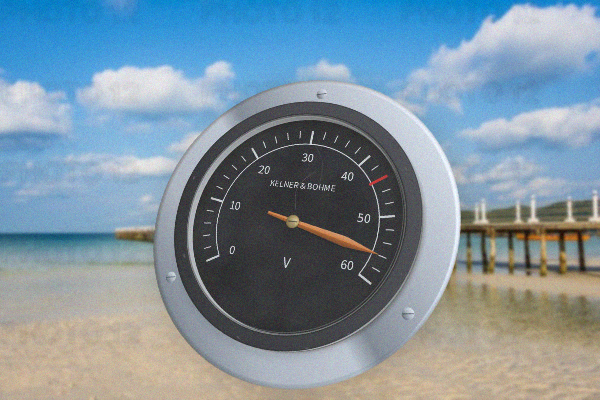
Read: 56 V
